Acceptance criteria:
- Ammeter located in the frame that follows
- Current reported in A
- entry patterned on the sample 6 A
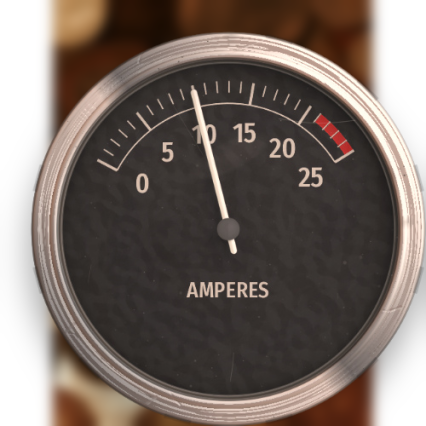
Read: 10 A
